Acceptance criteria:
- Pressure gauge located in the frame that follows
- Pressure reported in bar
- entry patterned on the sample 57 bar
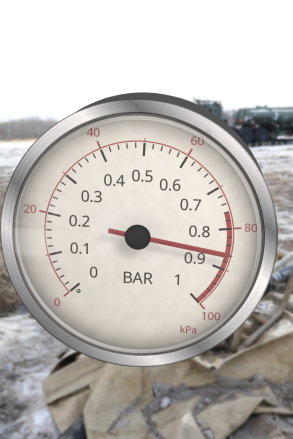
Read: 0.86 bar
